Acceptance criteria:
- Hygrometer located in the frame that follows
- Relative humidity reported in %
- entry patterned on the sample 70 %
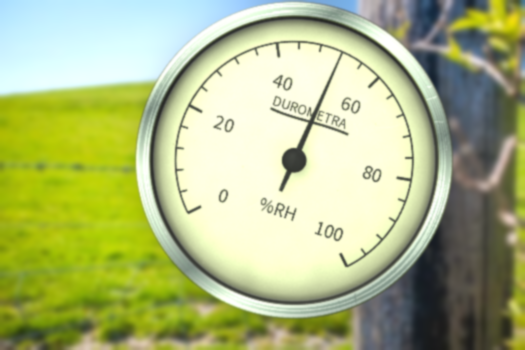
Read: 52 %
